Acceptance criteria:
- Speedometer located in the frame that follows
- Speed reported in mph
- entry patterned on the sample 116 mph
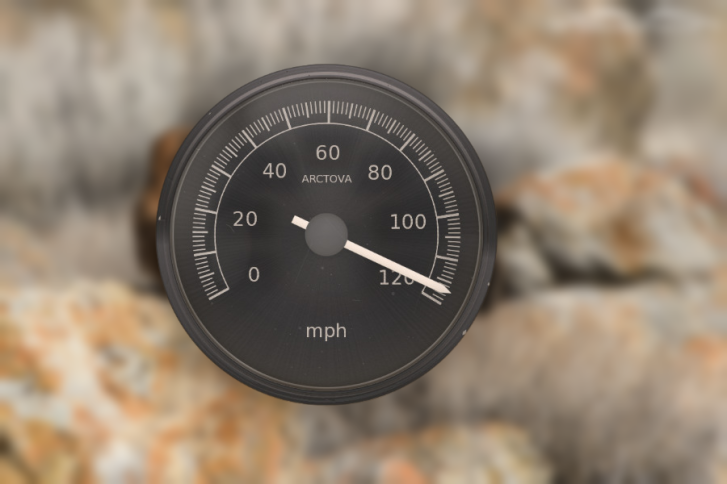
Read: 117 mph
